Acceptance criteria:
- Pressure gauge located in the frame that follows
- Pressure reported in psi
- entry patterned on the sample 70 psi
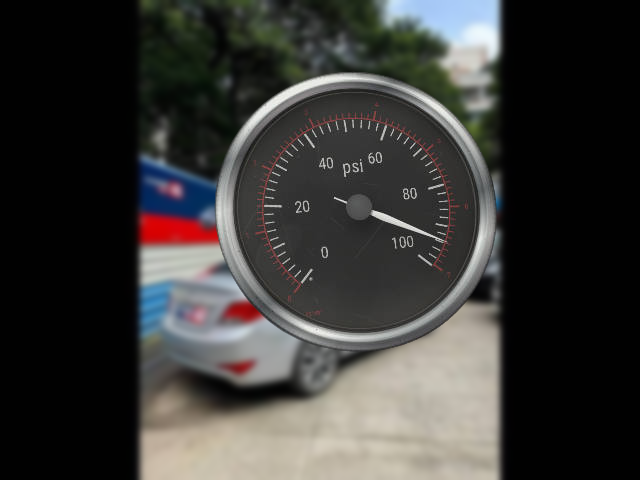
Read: 94 psi
